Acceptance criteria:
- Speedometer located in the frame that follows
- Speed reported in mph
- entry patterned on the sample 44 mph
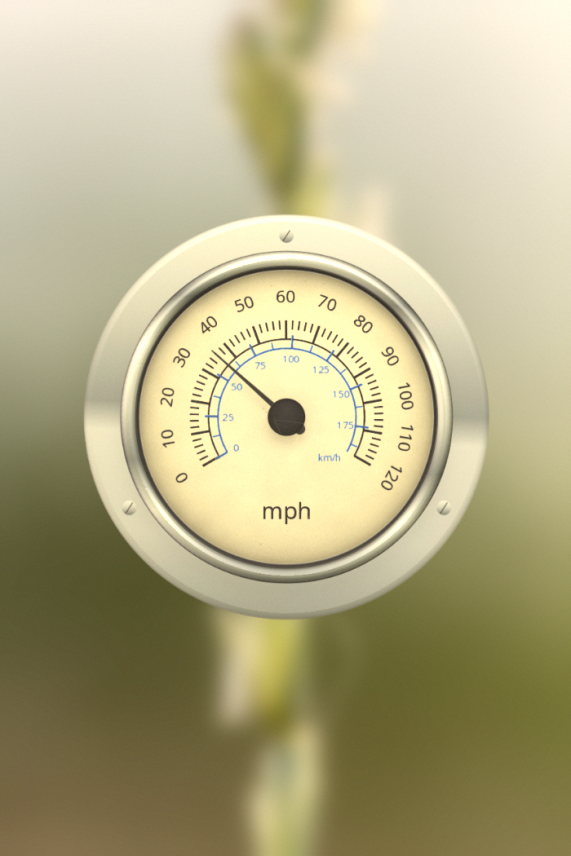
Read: 36 mph
